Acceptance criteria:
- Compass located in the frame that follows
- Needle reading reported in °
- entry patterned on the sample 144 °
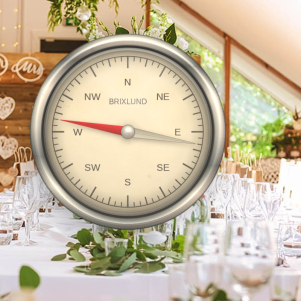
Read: 280 °
